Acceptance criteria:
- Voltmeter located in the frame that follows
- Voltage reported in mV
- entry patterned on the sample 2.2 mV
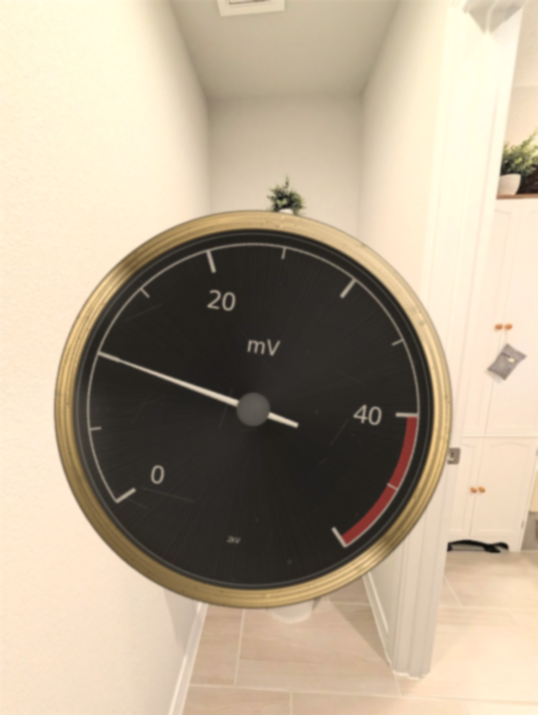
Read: 10 mV
